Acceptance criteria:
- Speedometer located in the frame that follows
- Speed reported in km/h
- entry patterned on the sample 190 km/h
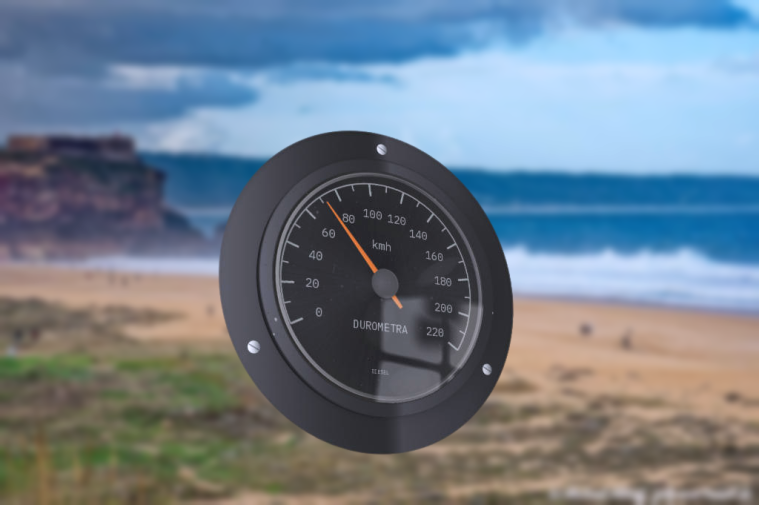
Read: 70 km/h
